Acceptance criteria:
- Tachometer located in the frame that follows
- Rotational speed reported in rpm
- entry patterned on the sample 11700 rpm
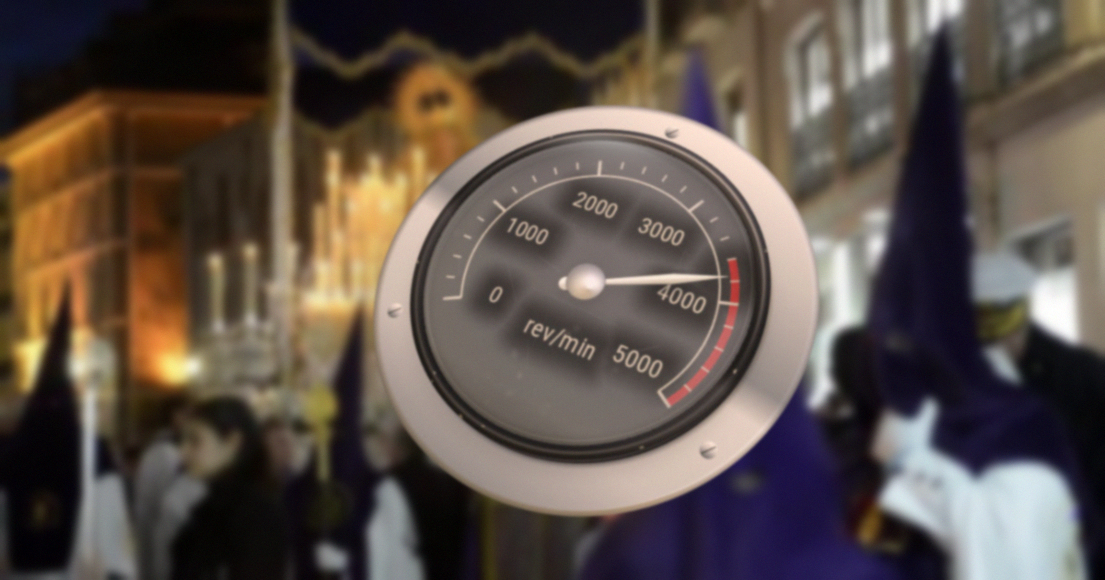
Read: 3800 rpm
